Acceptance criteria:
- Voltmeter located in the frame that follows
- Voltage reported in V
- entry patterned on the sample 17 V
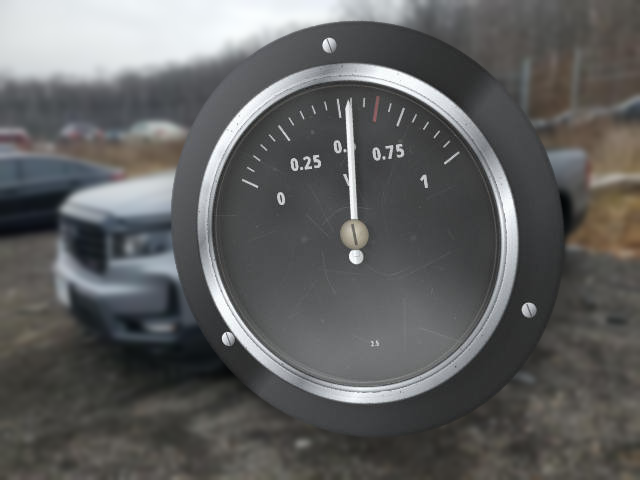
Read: 0.55 V
